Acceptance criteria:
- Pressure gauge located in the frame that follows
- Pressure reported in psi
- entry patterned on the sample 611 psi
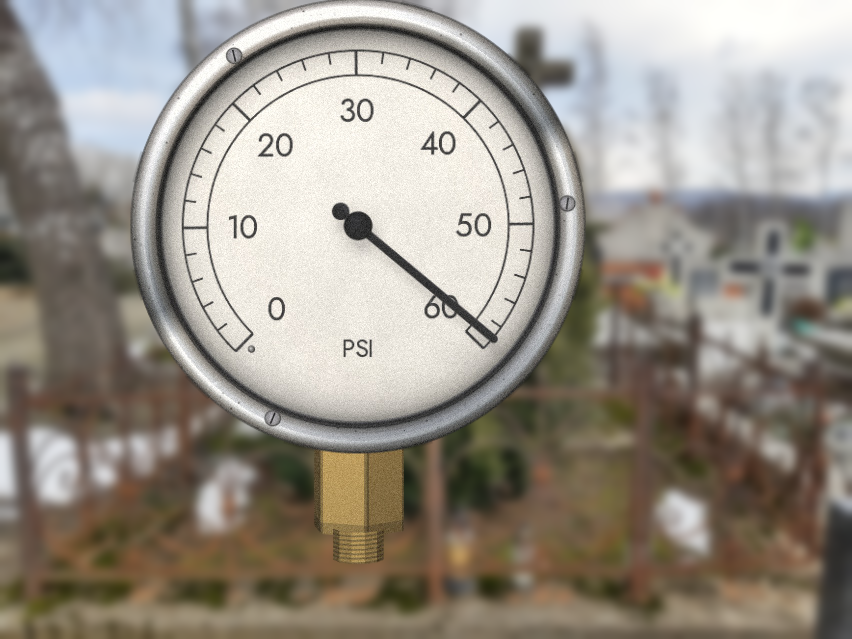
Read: 59 psi
